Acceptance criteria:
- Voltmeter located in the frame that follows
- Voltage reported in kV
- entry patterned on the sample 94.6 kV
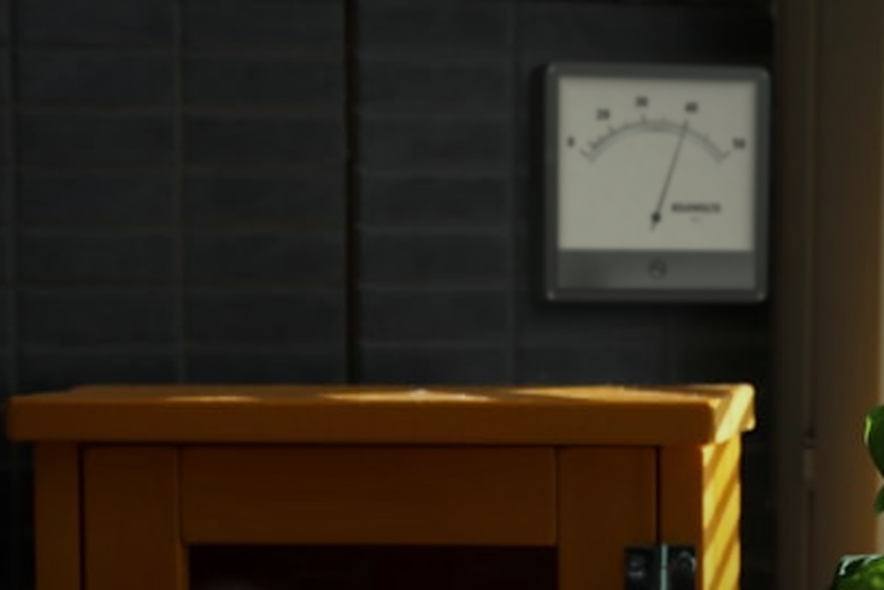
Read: 40 kV
